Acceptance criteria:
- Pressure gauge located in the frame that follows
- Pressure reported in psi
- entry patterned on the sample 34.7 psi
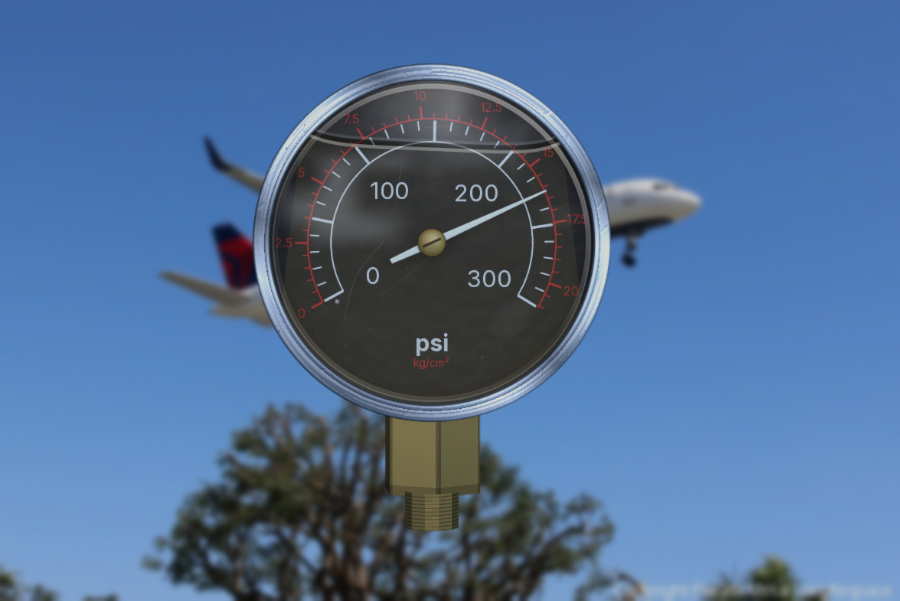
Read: 230 psi
